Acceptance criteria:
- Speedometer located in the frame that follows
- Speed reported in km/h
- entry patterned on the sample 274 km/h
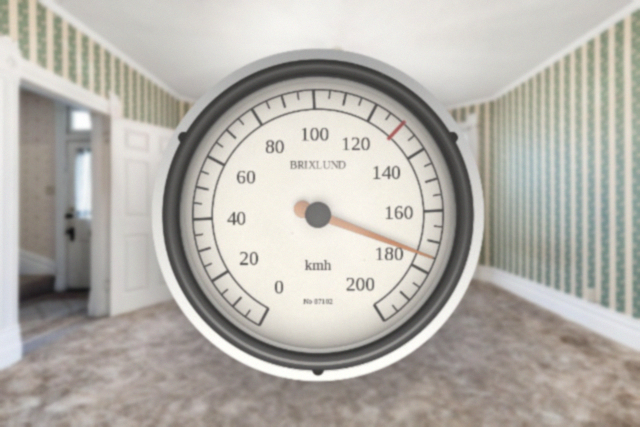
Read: 175 km/h
